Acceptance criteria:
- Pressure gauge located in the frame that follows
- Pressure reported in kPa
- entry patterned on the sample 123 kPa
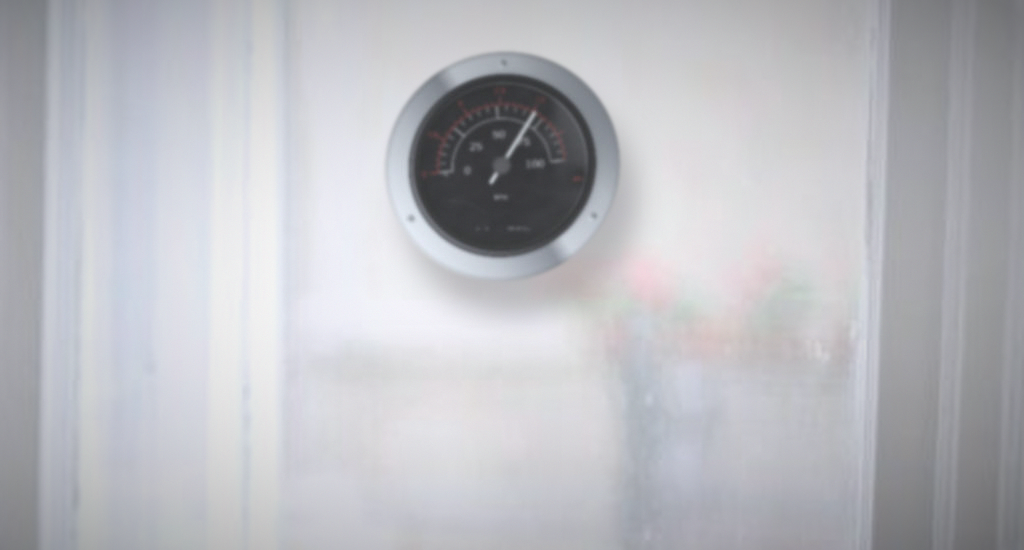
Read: 70 kPa
